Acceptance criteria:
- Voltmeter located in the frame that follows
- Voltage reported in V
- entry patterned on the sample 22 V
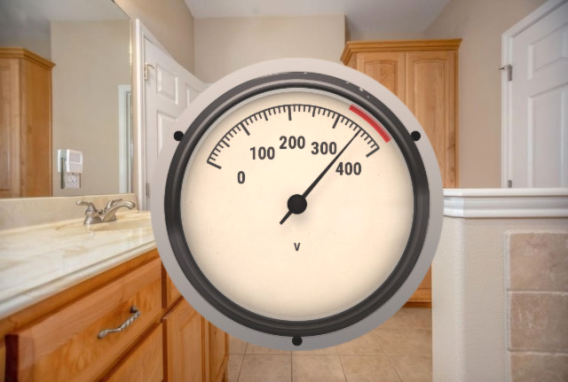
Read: 350 V
